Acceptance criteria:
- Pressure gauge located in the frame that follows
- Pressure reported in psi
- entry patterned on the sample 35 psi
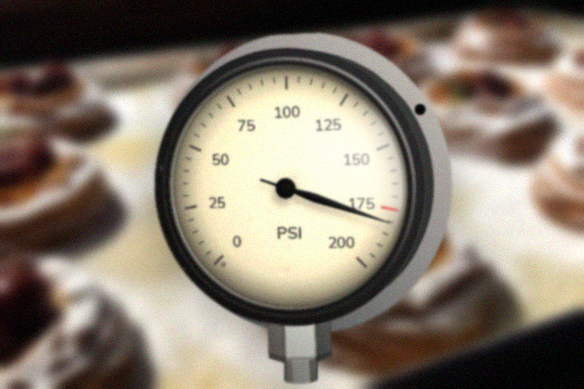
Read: 180 psi
